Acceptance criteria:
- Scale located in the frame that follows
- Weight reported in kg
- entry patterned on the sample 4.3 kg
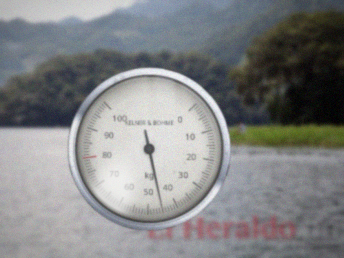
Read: 45 kg
